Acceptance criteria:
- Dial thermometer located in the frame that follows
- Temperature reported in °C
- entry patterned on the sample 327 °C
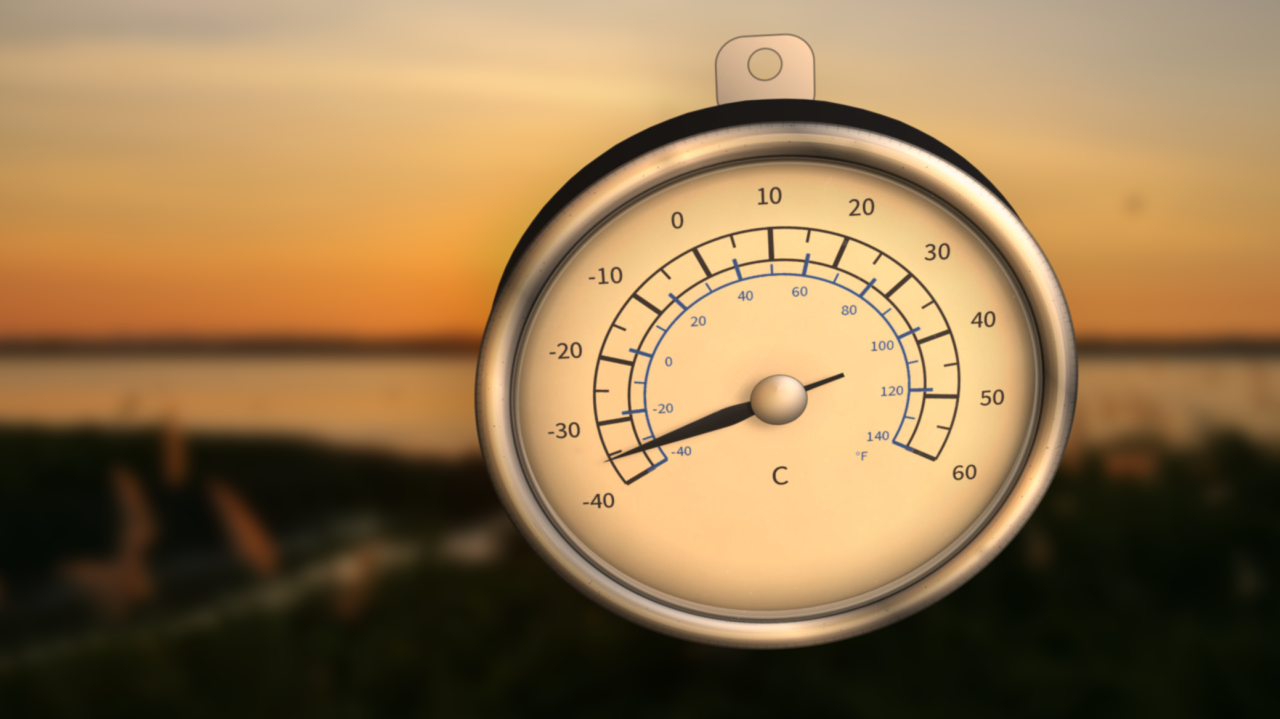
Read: -35 °C
